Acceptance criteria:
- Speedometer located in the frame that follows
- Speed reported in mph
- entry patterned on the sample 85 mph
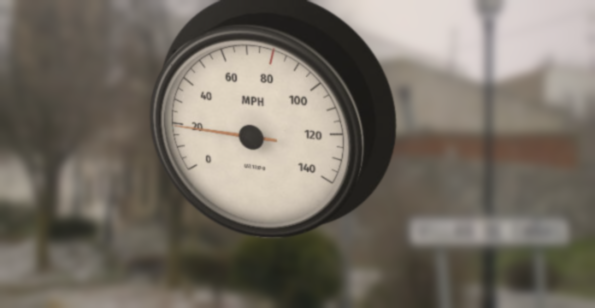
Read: 20 mph
